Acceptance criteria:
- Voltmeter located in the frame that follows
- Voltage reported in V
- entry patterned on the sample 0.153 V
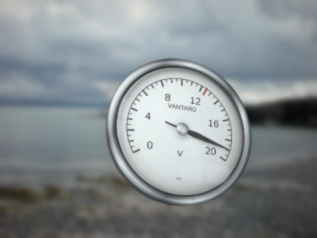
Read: 19 V
